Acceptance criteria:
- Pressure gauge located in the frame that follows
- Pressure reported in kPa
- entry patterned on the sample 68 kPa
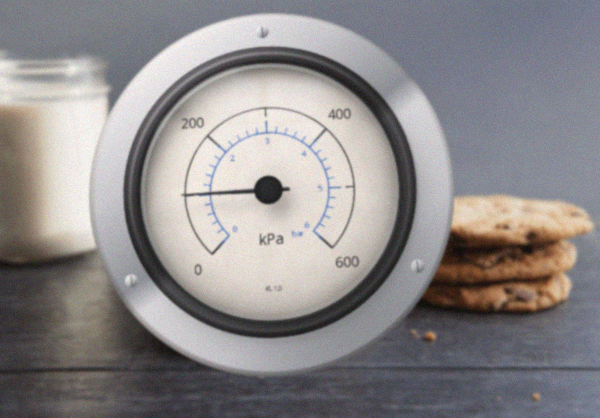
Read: 100 kPa
